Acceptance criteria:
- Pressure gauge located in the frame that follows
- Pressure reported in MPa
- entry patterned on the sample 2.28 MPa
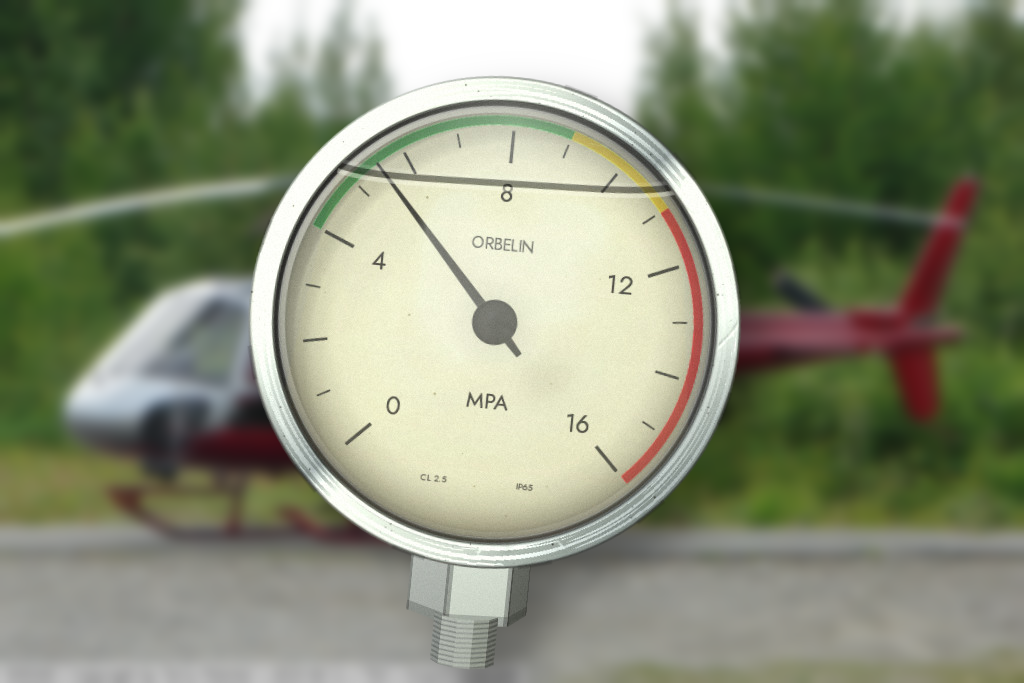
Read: 5.5 MPa
